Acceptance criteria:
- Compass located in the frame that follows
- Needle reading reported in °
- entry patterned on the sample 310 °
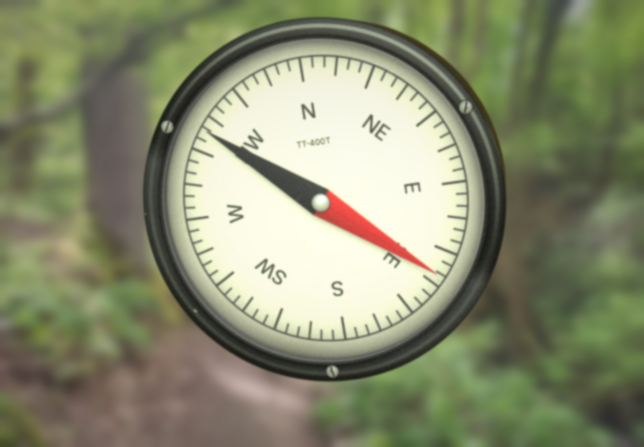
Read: 130 °
